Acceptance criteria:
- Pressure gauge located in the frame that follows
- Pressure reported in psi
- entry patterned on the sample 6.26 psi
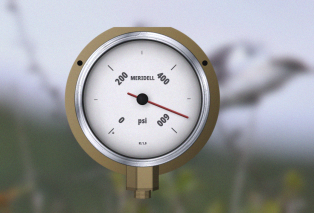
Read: 550 psi
